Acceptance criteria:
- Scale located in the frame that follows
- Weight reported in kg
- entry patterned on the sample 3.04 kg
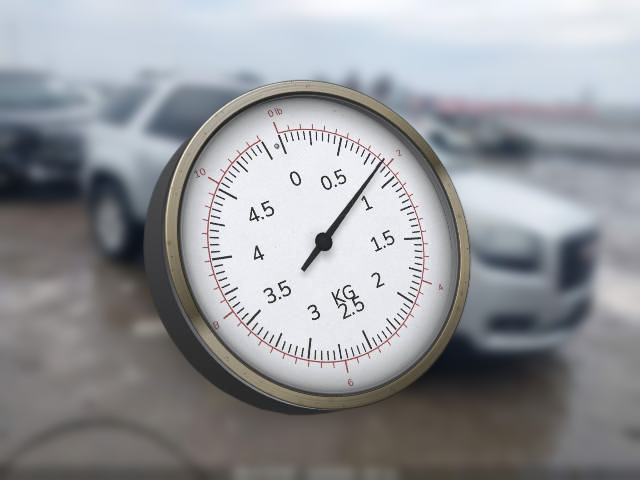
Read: 0.85 kg
